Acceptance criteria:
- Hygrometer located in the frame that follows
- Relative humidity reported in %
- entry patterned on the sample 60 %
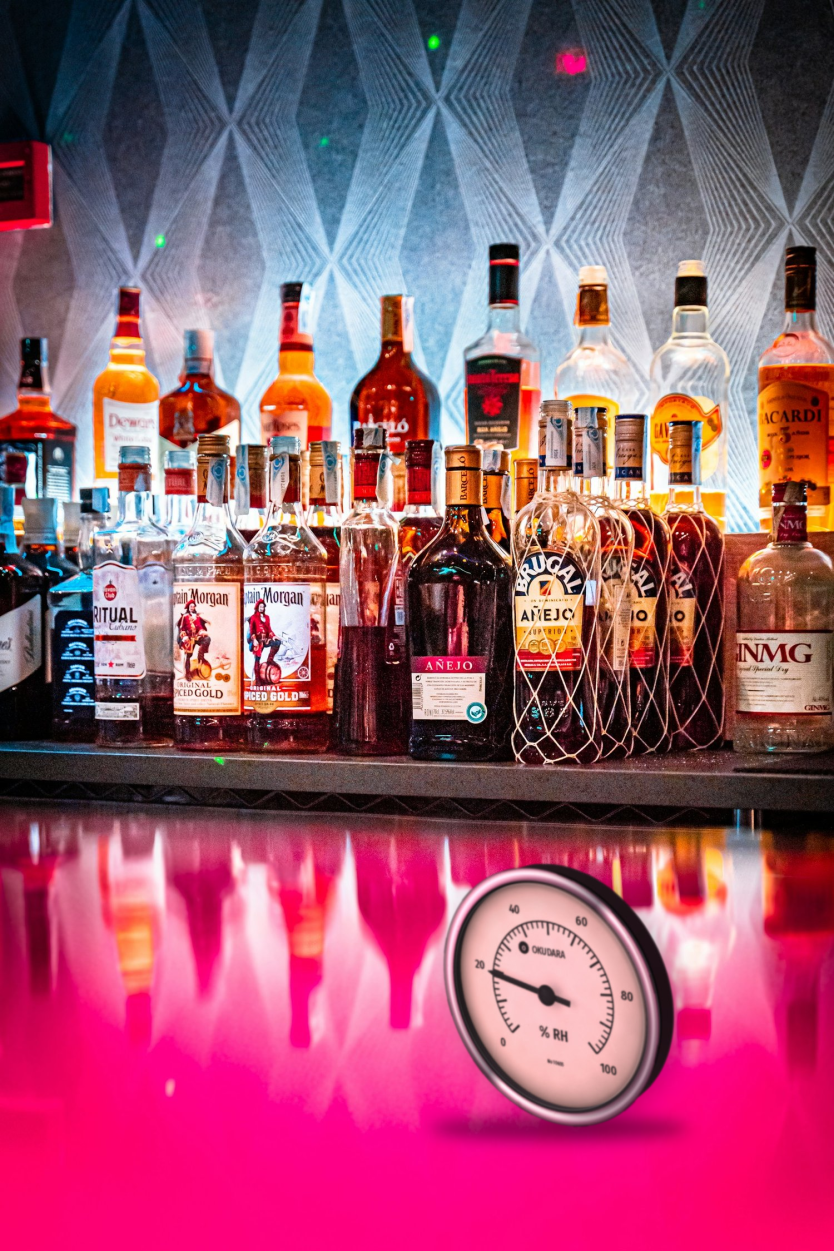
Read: 20 %
